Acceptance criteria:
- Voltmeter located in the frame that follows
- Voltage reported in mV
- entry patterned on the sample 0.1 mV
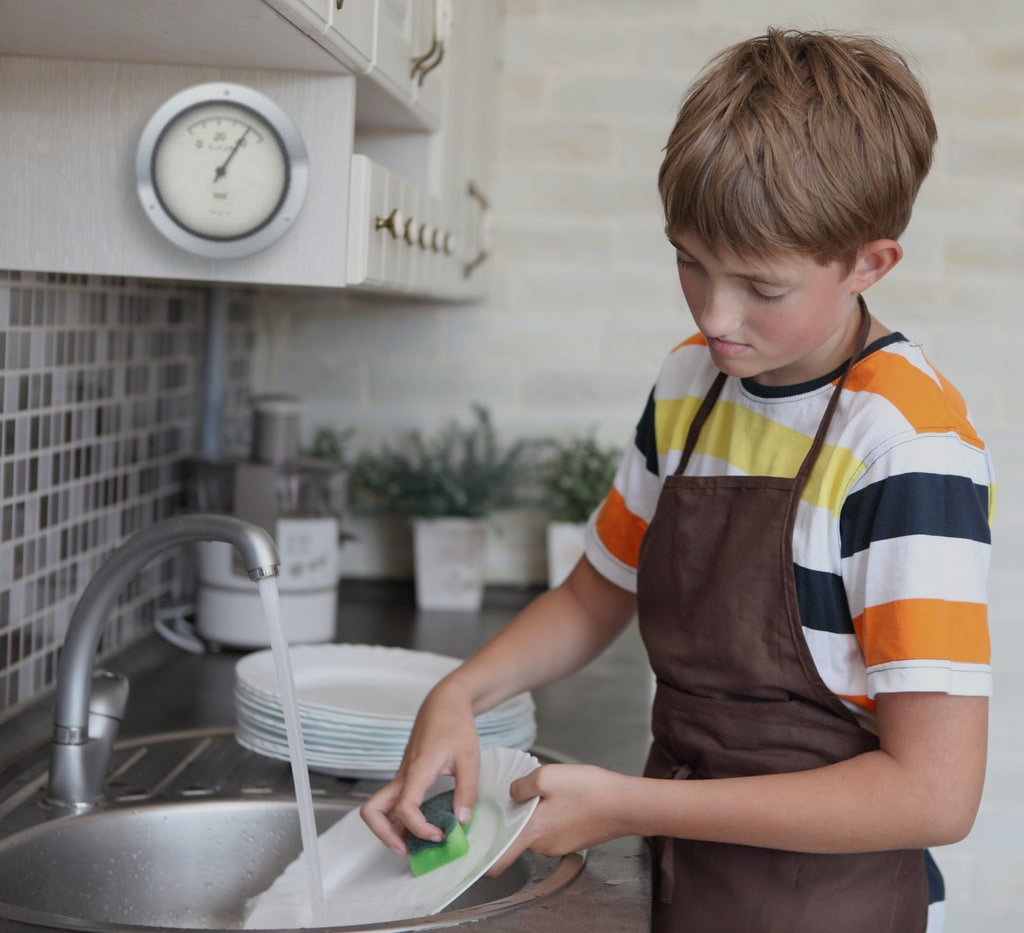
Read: 40 mV
